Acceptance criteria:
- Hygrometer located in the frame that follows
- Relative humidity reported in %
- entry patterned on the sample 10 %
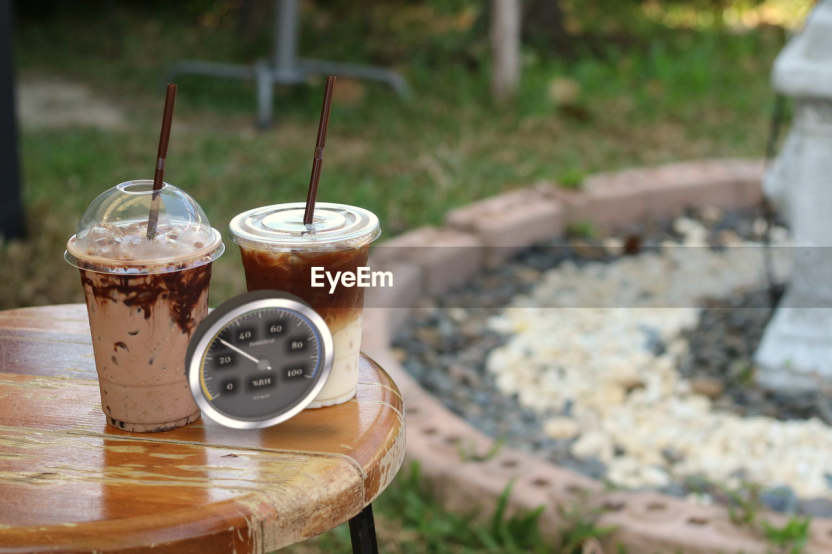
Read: 30 %
